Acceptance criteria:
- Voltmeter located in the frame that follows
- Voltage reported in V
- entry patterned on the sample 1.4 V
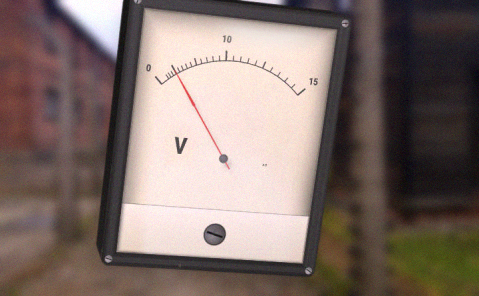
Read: 5 V
